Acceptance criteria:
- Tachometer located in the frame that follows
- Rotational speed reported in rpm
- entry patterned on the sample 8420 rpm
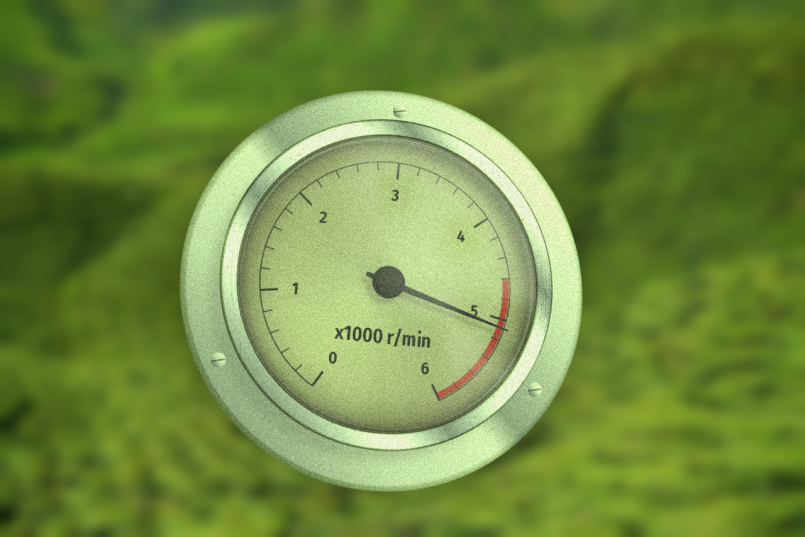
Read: 5100 rpm
